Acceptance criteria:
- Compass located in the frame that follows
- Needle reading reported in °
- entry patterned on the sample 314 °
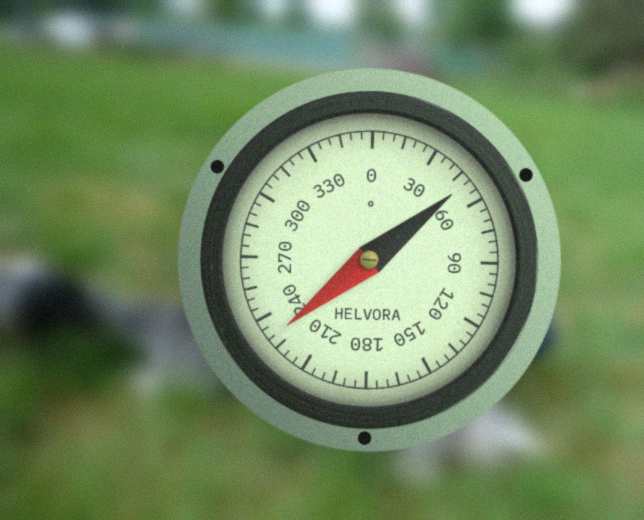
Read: 230 °
